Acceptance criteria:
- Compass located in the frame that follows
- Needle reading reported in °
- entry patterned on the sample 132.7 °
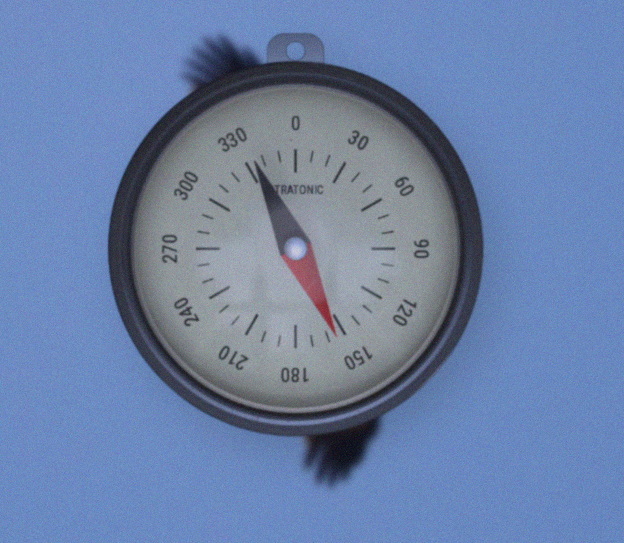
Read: 155 °
